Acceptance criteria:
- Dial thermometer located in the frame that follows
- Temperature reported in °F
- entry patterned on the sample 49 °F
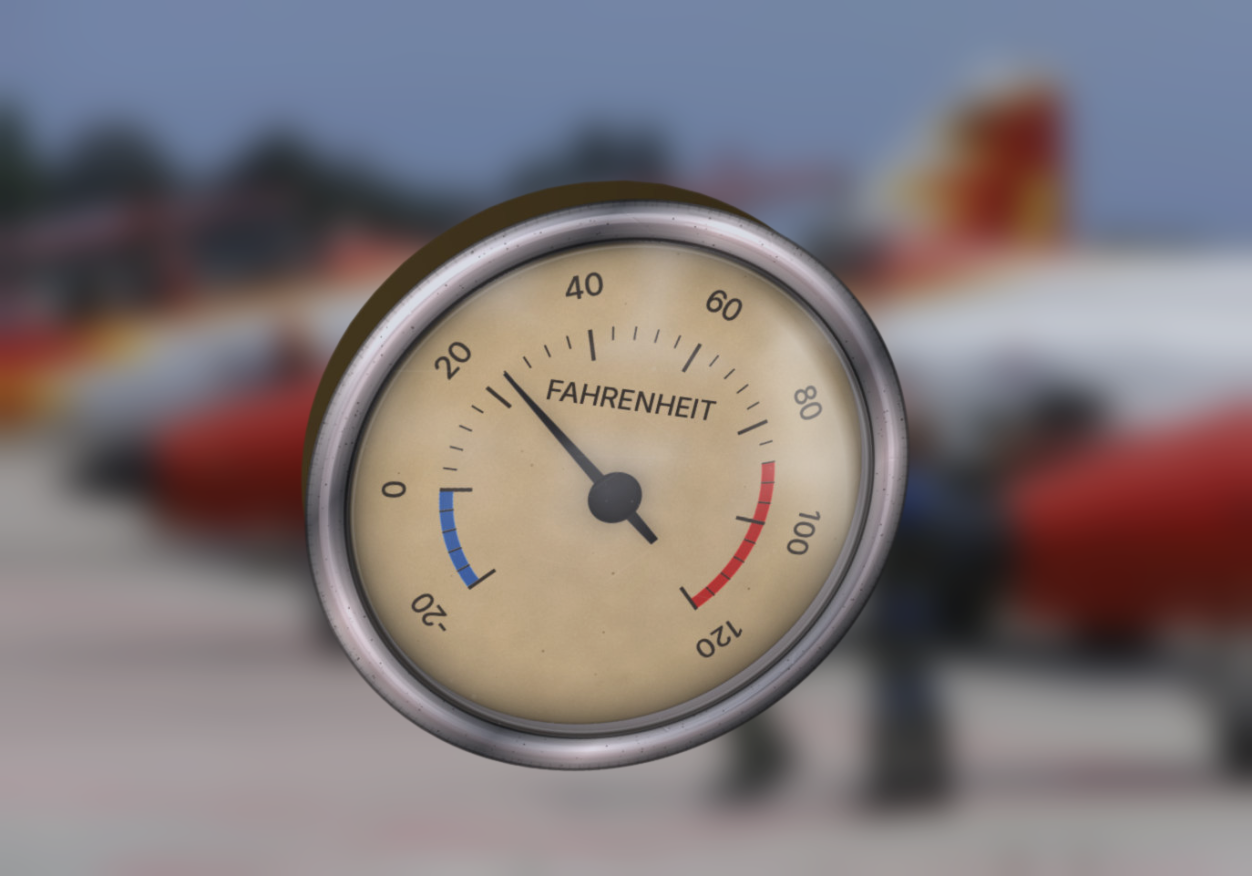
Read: 24 °F
